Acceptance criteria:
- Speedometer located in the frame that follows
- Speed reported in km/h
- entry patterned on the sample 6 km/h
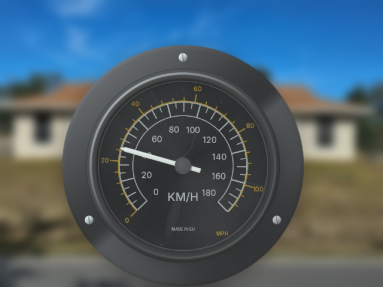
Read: 40 km/h
